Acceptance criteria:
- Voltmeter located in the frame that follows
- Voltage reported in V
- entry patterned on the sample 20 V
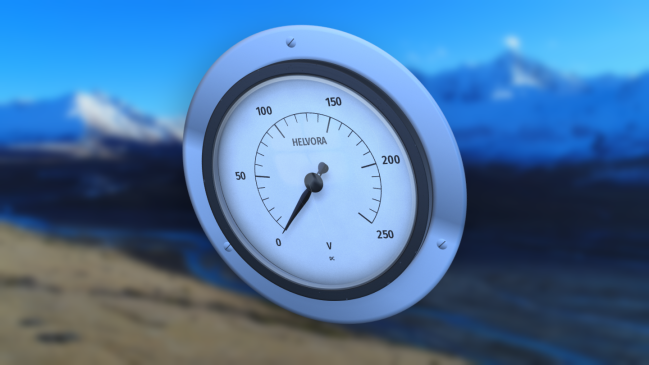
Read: 0 V
